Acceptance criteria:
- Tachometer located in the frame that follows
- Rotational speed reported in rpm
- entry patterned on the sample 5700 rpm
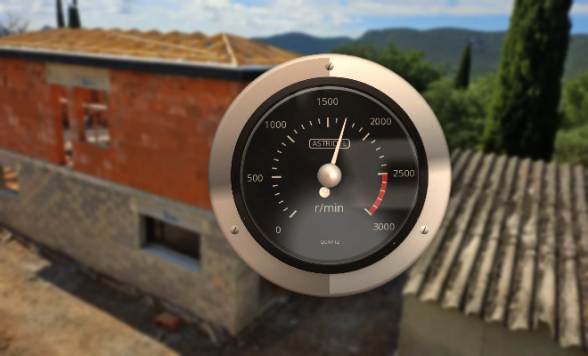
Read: 1700 rpm
